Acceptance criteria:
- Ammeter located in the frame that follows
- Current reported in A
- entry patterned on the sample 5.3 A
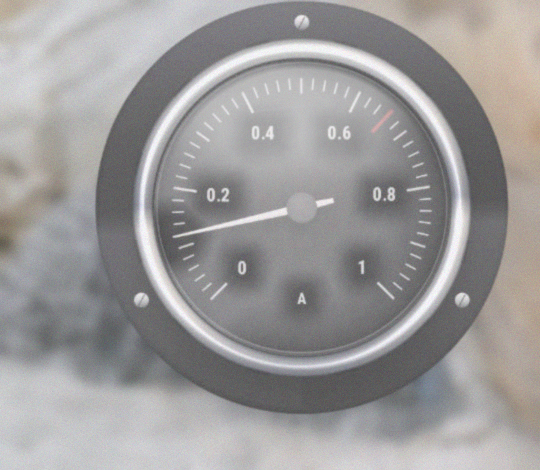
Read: 0.12 A
